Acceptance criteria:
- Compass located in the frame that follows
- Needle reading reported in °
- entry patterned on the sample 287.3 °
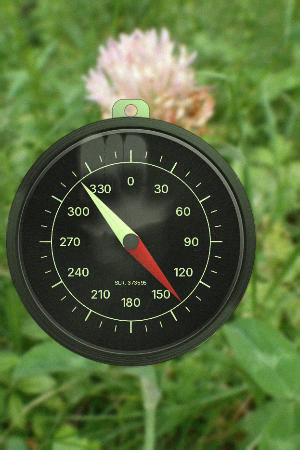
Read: 140 °
